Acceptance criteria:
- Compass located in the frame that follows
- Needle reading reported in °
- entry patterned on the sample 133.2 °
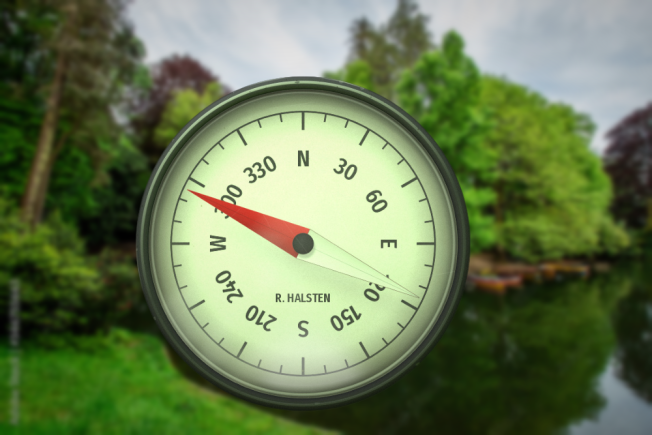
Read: 295 °
